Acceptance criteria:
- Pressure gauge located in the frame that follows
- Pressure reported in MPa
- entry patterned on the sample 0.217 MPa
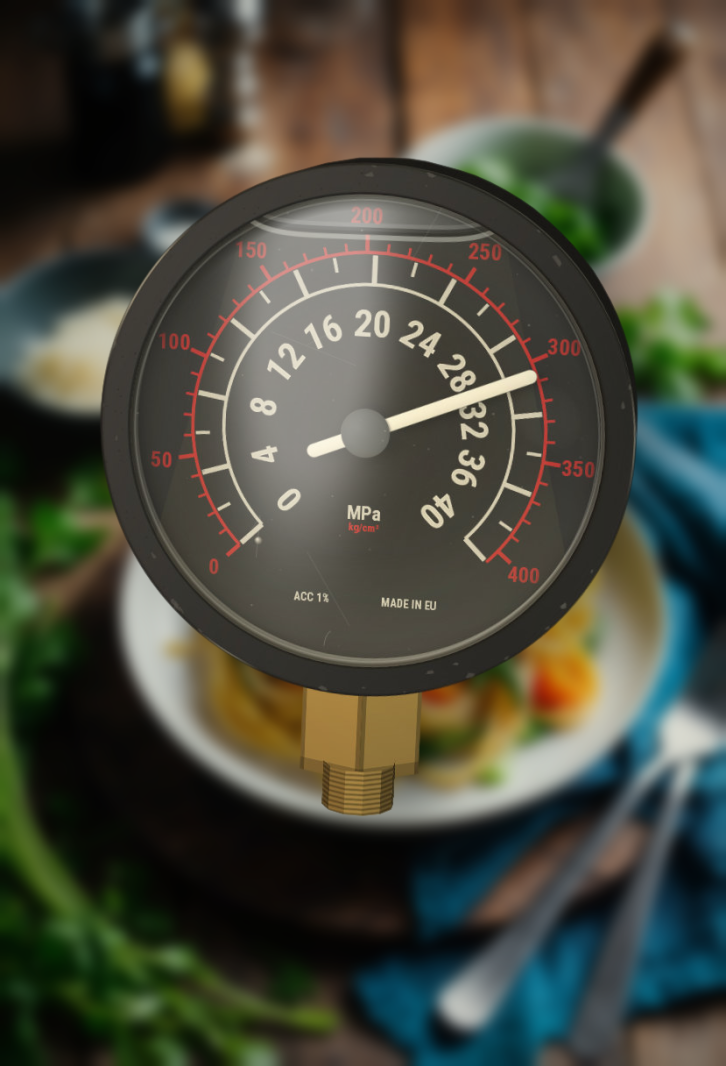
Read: 30 MPa
